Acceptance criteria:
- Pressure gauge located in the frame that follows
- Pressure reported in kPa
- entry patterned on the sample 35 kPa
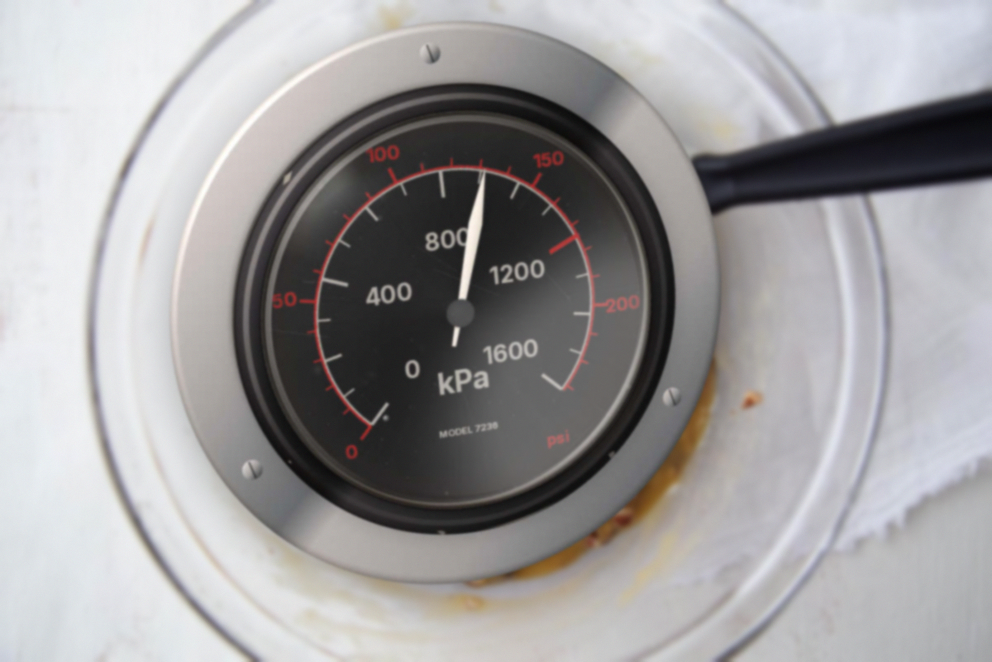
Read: 900 kPa
